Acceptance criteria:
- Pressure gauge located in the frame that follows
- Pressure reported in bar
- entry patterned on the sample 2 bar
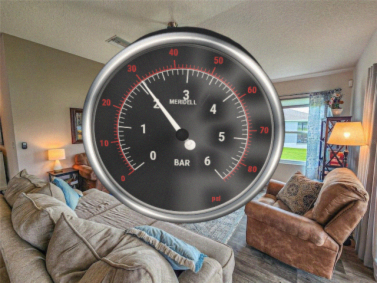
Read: 2.1 bar
